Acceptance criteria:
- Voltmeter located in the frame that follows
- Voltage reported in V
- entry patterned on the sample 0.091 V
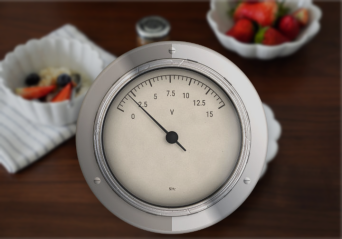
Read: 2 V
